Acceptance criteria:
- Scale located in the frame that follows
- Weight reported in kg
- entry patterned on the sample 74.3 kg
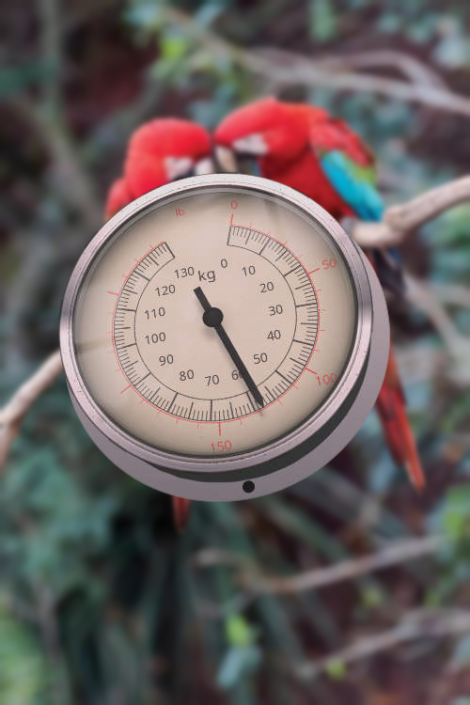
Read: 58 kg
